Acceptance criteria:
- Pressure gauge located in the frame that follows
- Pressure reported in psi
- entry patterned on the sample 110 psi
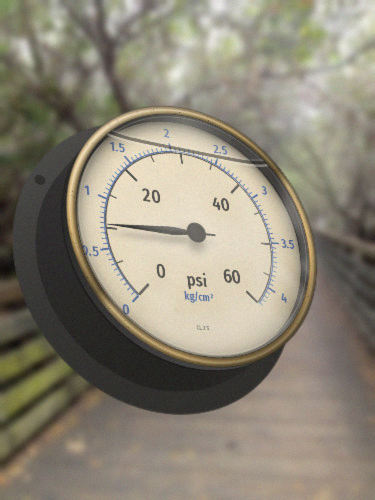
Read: 10 psi
